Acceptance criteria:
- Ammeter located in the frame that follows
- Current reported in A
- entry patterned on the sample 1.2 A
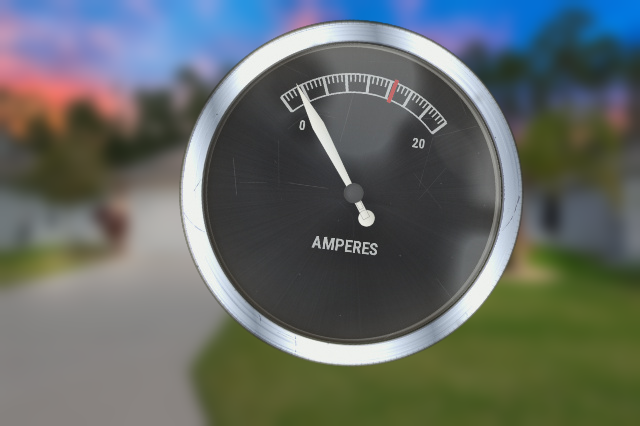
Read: 2 A
